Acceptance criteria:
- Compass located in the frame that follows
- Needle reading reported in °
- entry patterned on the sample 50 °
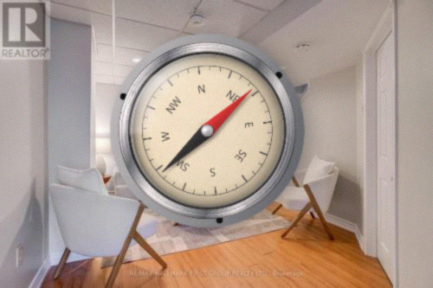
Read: 55 °
